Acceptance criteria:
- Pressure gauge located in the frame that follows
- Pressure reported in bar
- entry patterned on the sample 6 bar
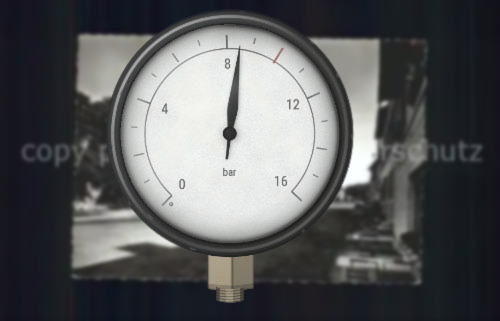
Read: 8.5 bar
